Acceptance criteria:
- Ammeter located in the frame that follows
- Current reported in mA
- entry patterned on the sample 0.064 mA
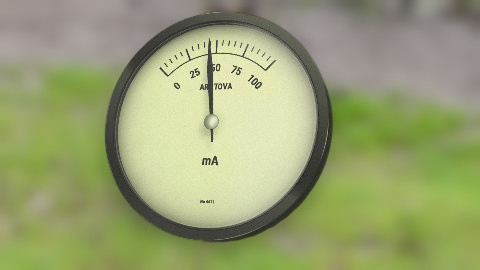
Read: 45 mA
